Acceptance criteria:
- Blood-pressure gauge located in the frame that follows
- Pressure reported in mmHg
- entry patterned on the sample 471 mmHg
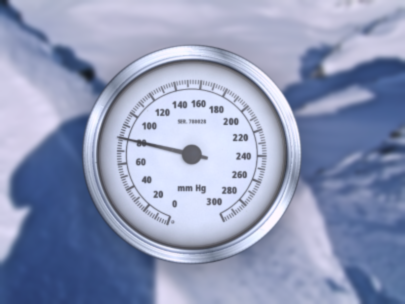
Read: 80 mmHg
